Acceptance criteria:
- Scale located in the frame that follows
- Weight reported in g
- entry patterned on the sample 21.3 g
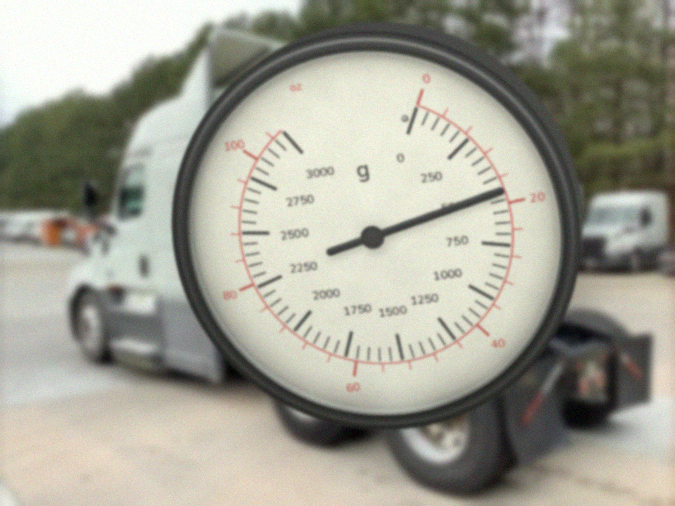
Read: 500 g
